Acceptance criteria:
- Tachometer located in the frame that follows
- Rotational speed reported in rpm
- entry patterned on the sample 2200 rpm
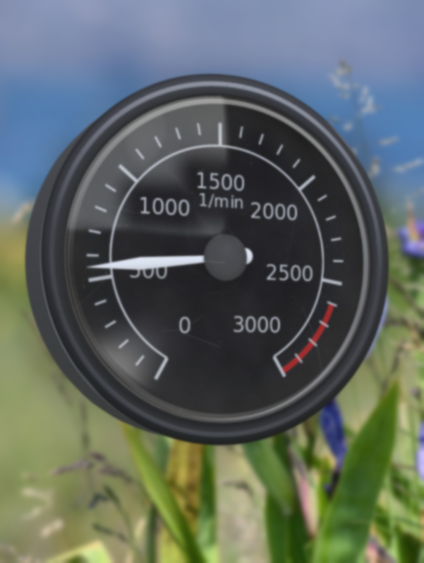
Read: 550 rpm
